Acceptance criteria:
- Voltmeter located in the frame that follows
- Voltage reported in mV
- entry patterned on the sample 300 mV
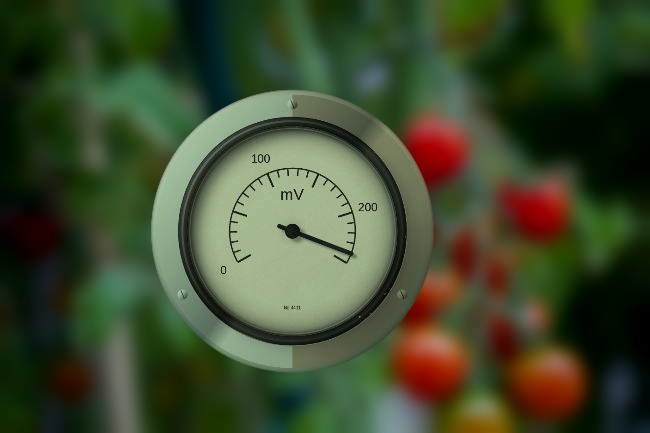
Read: 240 mV
